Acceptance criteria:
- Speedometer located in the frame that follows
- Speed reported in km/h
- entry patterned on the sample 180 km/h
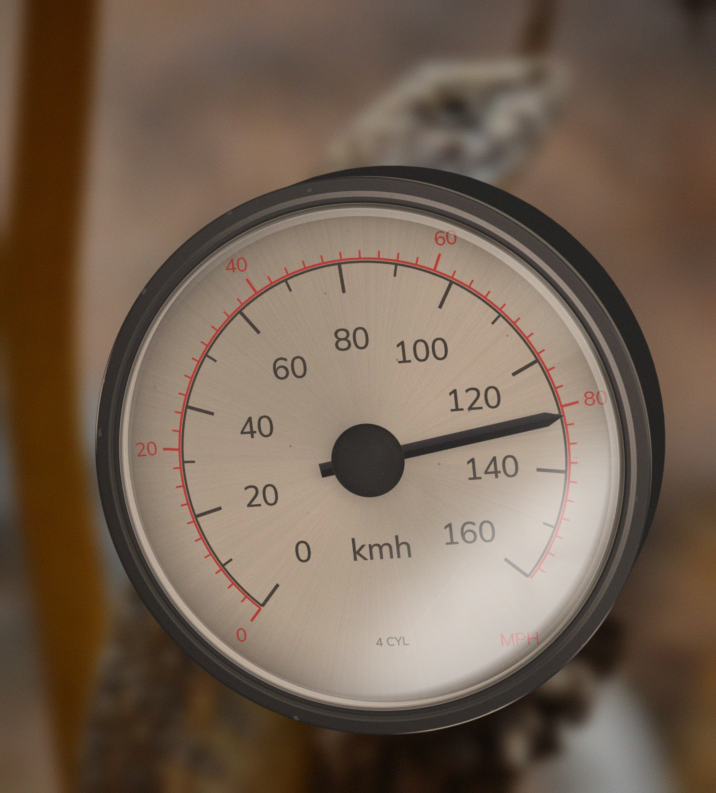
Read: 130 km/h
